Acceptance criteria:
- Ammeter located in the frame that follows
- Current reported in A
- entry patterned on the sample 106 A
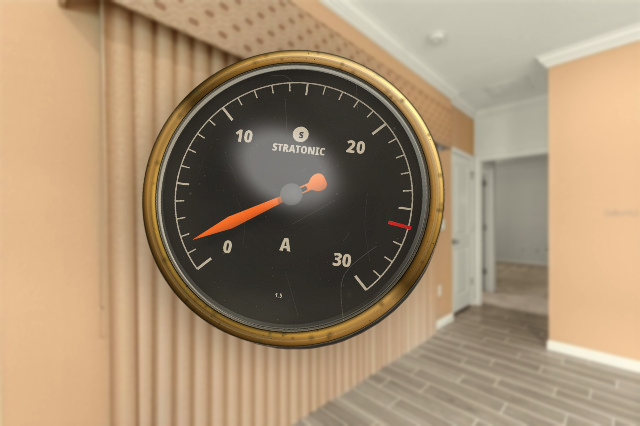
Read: 1.5 A
